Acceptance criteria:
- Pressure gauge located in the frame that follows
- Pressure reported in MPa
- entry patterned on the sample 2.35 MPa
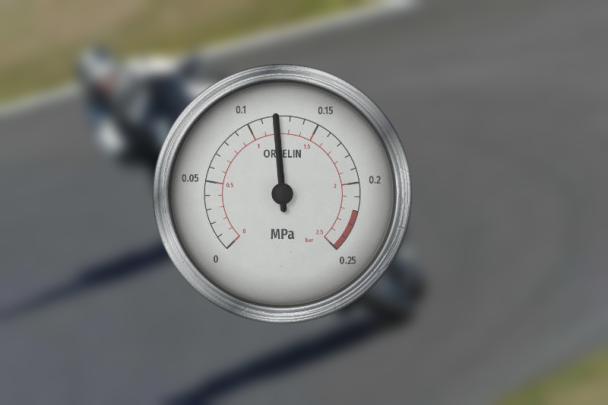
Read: 0.12 MPa
